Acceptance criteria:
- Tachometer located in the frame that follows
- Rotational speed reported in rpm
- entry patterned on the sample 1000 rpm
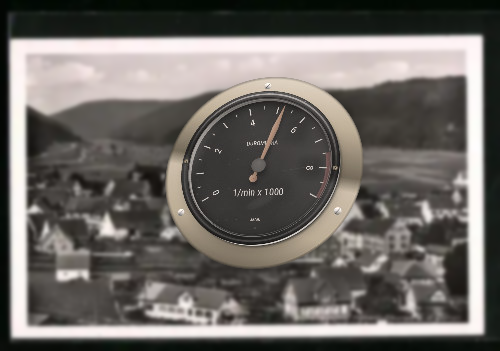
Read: 5250 rpm
